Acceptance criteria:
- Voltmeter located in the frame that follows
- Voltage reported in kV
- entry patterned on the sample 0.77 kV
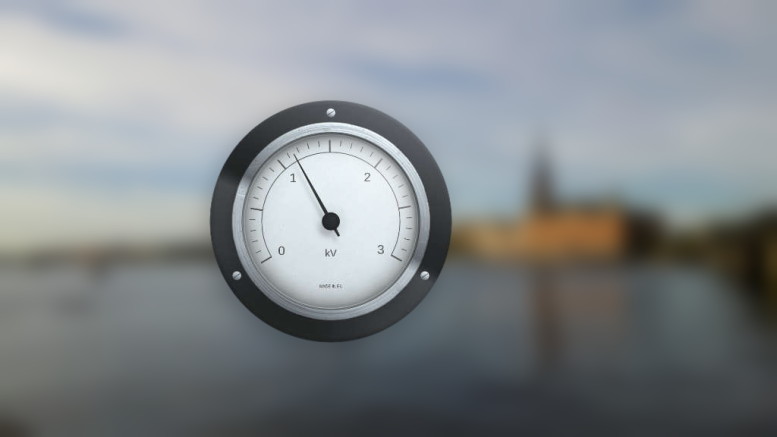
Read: 1.15 kV
